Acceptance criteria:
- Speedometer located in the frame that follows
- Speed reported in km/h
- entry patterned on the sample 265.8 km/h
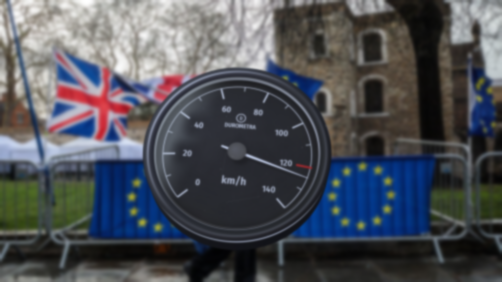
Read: 125 km/h
